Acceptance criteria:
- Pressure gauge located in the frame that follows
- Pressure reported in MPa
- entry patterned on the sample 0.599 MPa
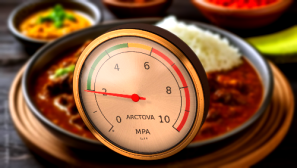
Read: 2 MPa
